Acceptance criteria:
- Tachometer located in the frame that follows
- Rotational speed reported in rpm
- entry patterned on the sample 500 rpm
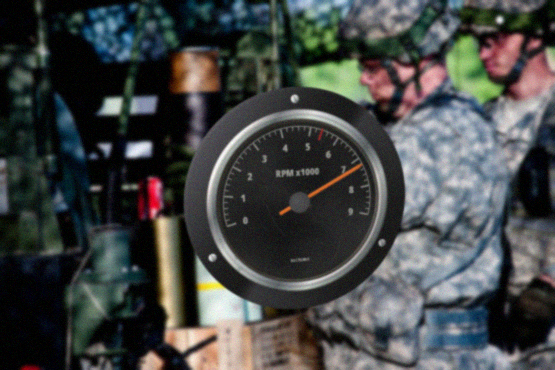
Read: 7200 rpm
